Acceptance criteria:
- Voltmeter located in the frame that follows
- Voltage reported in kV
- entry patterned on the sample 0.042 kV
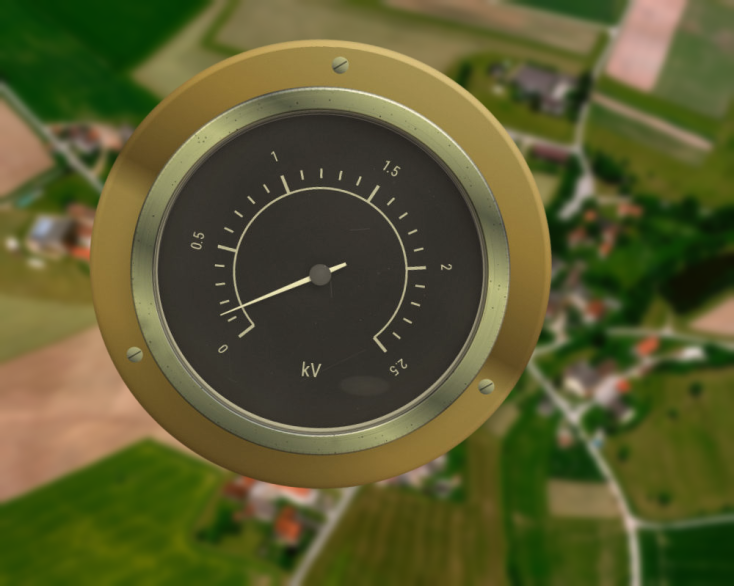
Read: 0.15 kV
